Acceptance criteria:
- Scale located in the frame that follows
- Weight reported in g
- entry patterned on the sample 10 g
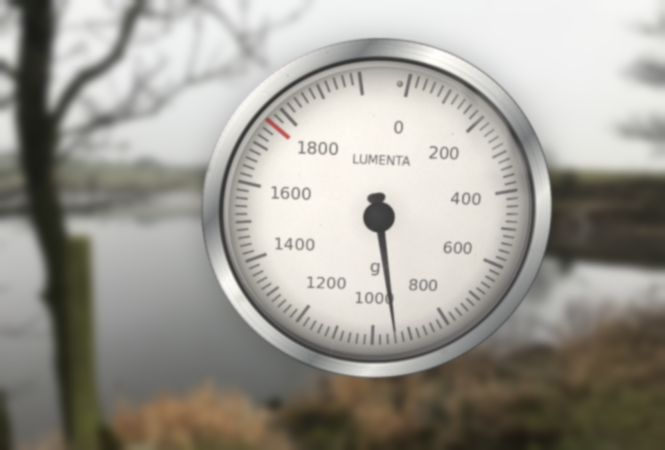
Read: 940 g
